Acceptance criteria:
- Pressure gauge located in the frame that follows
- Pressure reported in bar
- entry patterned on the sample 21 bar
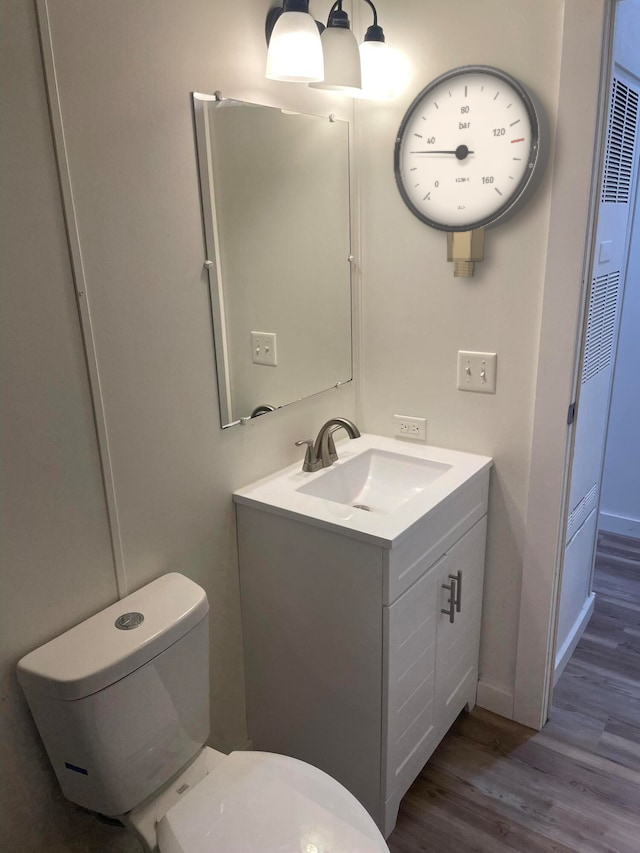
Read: 30 bar
